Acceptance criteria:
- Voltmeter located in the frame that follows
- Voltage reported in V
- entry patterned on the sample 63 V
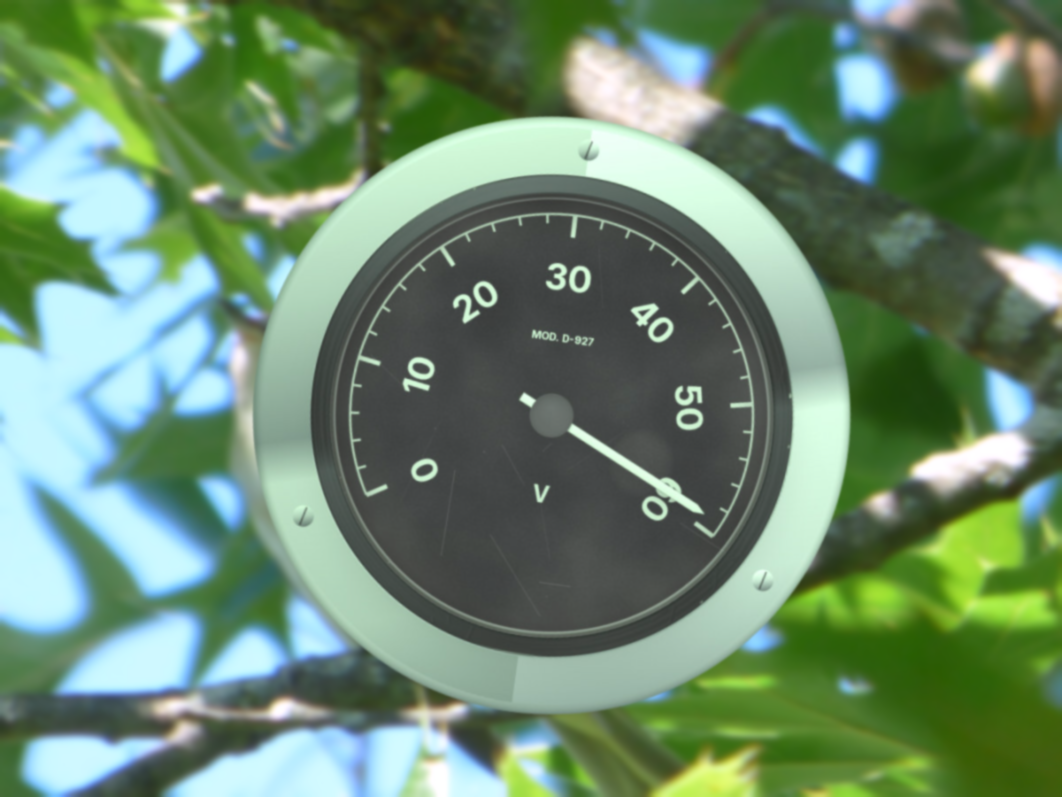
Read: 59 V
